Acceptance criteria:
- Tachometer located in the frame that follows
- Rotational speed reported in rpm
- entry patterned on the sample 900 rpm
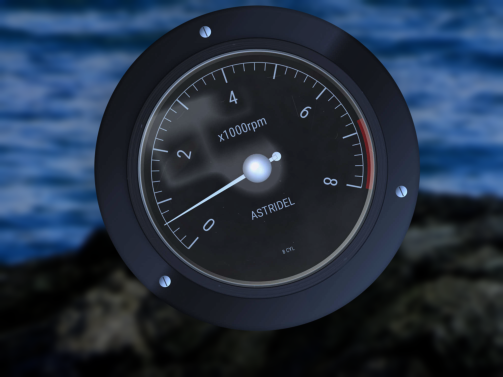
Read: 600 rpm
